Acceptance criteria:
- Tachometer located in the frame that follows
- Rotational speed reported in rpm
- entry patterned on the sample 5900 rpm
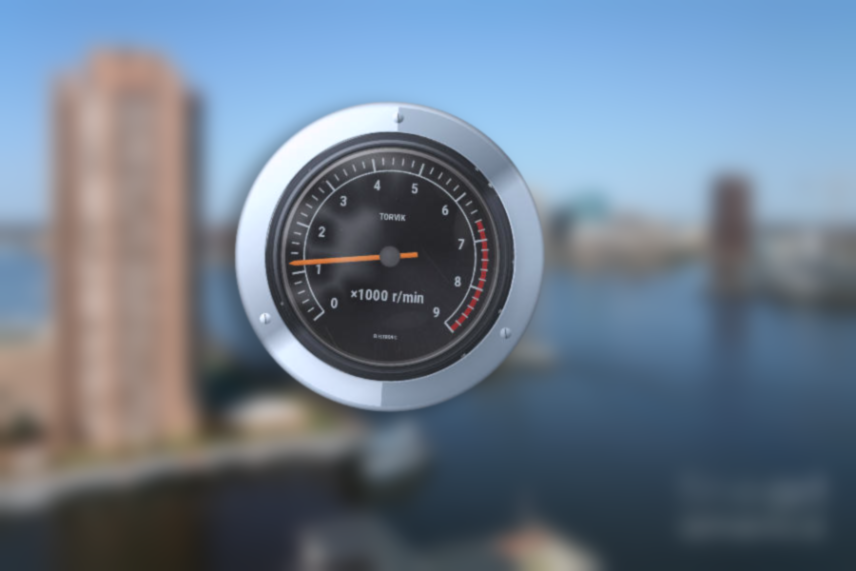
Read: 1200 rpm
